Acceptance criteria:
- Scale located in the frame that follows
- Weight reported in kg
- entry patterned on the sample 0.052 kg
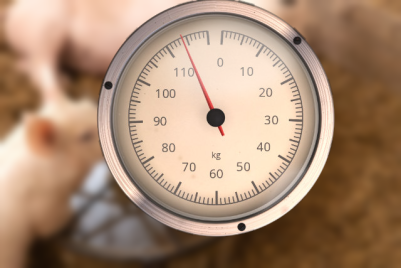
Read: 114 kg
